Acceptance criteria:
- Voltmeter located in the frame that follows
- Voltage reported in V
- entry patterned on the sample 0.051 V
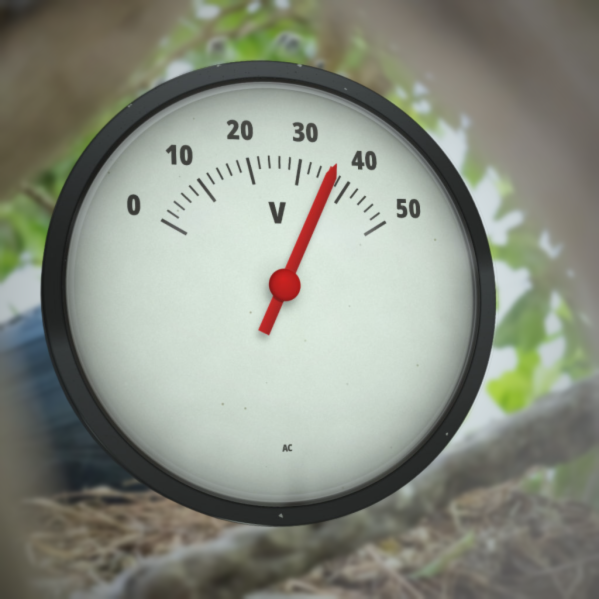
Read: 36 V
